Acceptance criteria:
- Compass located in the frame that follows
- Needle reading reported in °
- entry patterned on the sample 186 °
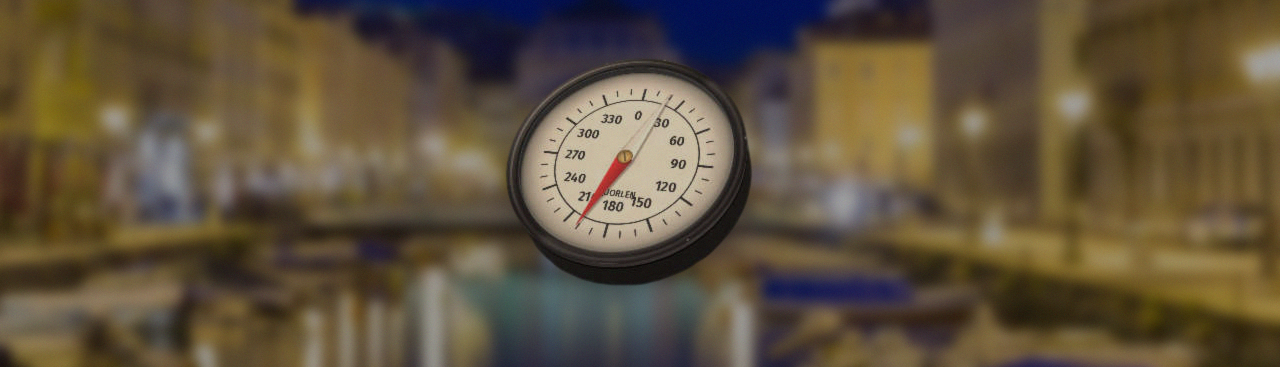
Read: 200 °
